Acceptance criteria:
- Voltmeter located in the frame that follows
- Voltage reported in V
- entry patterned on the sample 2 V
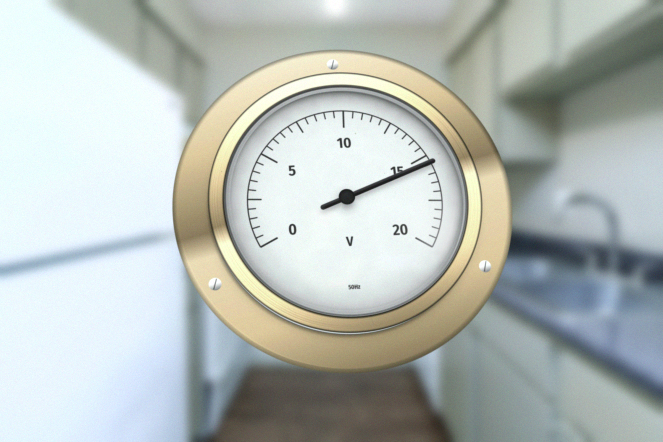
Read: 15.5 V
